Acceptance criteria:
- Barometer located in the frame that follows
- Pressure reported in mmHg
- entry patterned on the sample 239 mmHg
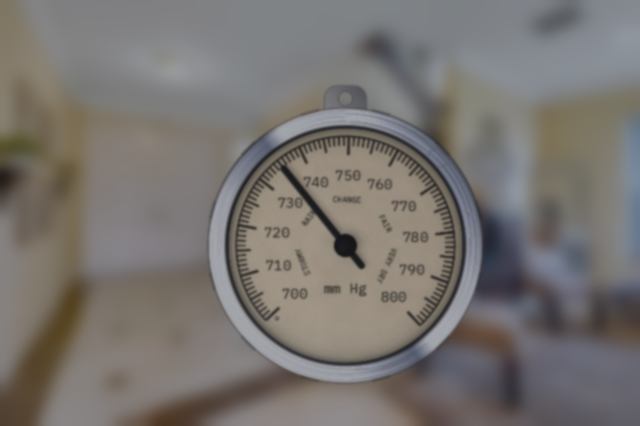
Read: 735 mmHg
